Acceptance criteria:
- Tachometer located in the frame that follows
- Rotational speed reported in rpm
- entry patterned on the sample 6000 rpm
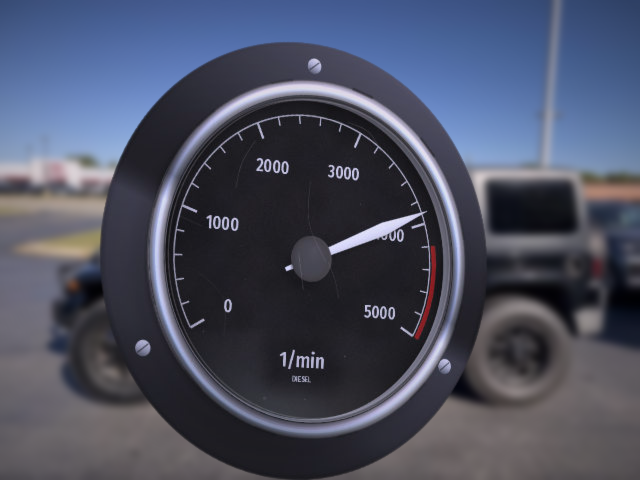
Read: 3900 rpm
